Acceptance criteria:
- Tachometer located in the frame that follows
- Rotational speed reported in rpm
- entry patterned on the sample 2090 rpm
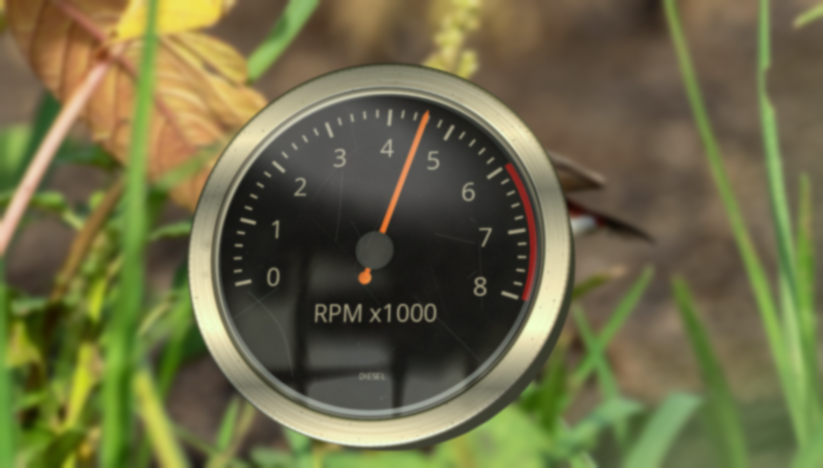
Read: 4600 rpm
